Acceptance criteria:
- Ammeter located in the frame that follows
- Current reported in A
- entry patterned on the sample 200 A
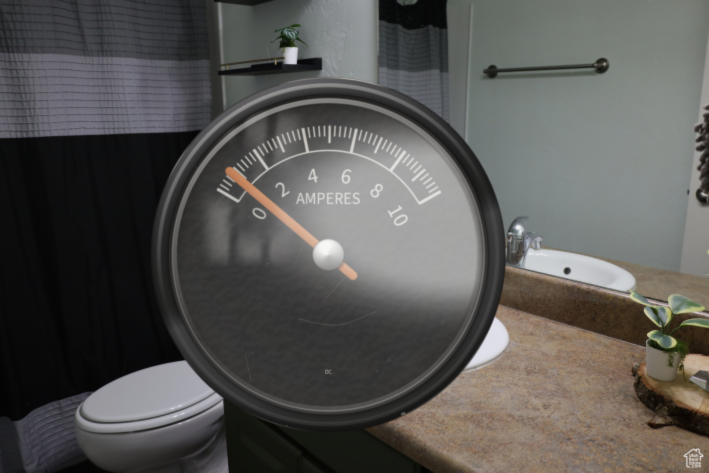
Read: 0.8 A
